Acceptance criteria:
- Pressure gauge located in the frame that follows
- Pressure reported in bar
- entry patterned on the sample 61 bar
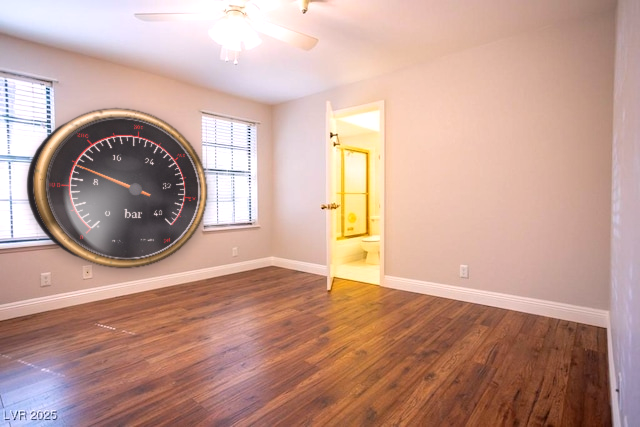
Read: 10 bar
